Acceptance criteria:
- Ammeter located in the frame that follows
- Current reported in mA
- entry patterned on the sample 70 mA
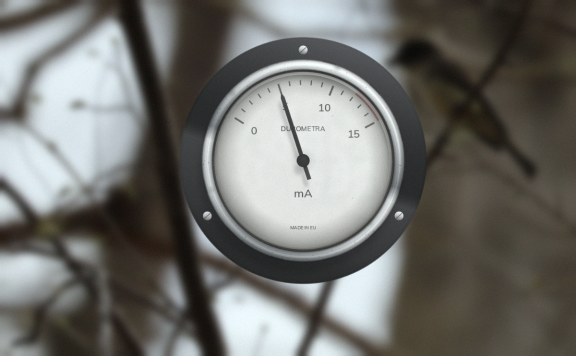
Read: 5 mA
